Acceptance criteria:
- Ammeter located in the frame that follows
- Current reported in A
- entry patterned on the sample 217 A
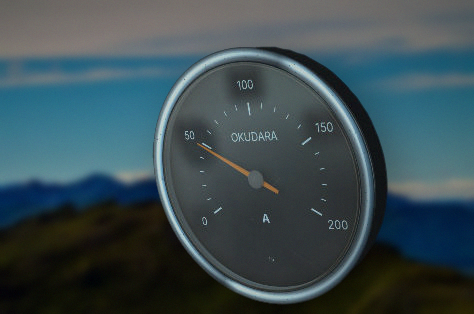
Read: 50 A
